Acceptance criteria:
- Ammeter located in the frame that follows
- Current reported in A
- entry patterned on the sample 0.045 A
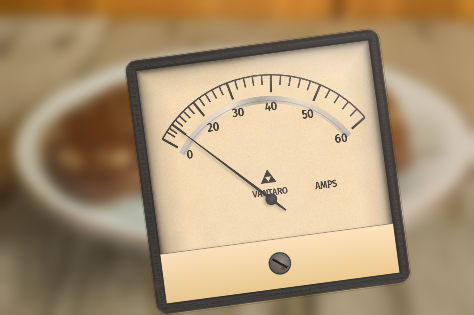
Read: 10 A
